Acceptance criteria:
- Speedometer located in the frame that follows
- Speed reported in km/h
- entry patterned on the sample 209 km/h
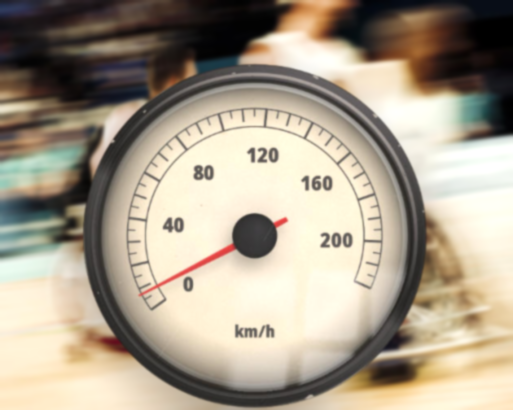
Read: 7.5 km/h
